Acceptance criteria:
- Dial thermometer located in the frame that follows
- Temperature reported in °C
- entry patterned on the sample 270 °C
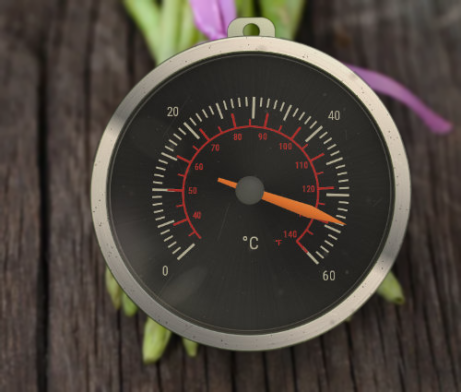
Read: 54 °C
